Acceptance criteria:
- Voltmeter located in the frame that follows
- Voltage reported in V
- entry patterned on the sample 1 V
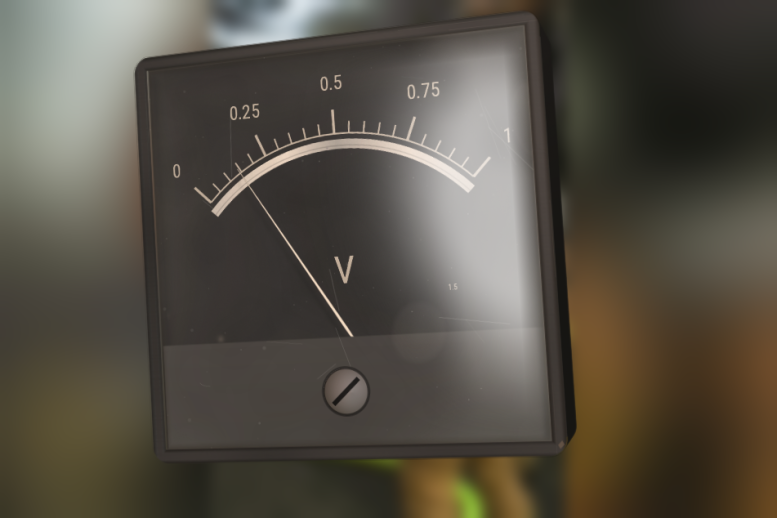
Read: 0.15 V
